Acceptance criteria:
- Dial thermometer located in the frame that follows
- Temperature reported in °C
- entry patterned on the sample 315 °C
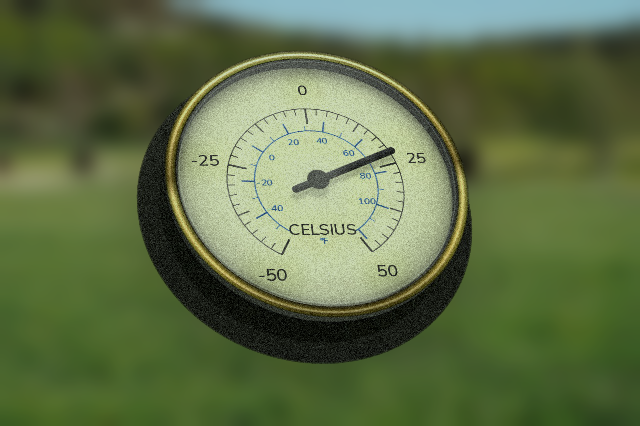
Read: 22.5 °C
